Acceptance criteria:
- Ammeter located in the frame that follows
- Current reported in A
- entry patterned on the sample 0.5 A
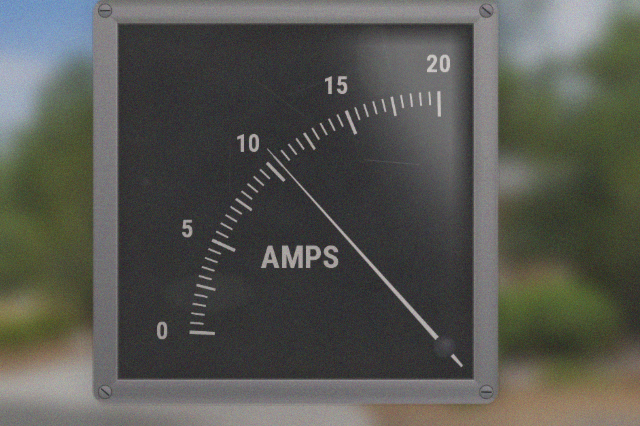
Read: 10.5 A
